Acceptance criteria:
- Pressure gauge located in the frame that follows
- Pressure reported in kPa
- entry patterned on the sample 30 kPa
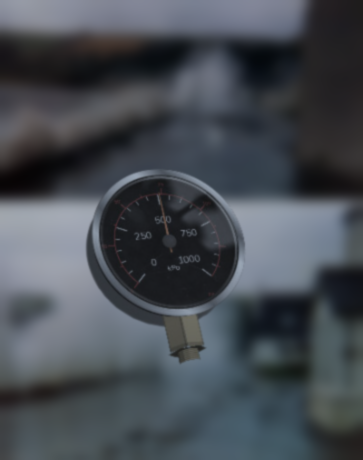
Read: 500 kPa
